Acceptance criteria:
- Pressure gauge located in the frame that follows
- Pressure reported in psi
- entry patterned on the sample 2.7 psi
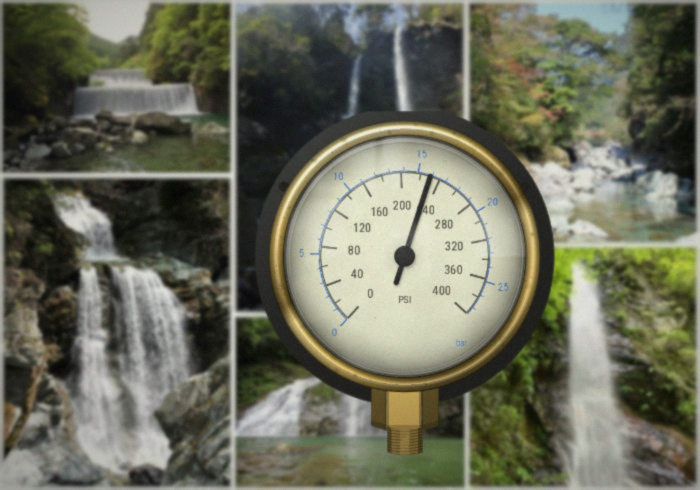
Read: 230 psi
